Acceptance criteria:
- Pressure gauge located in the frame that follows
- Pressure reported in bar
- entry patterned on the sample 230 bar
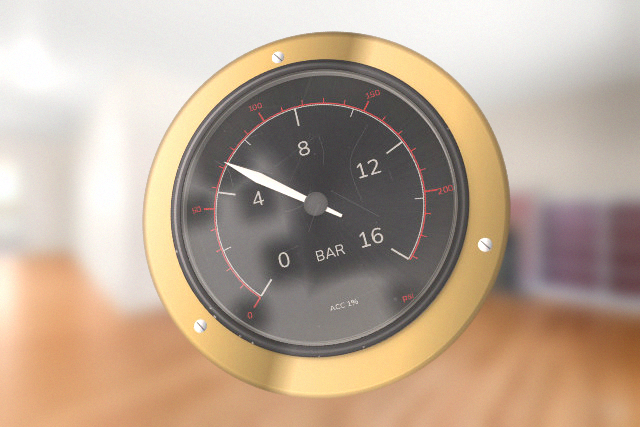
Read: 5 bar
